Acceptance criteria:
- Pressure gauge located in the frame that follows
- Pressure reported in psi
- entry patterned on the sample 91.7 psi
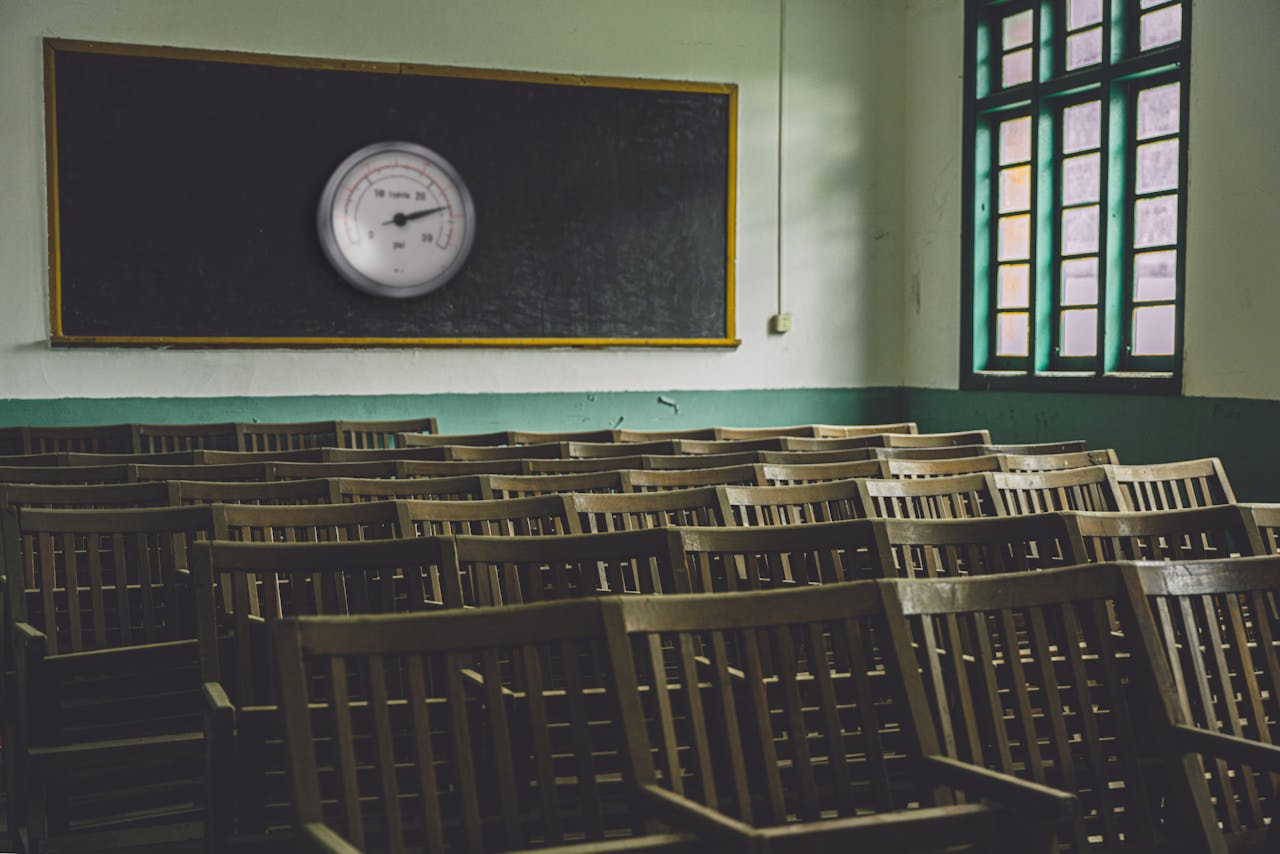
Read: 24 psi
